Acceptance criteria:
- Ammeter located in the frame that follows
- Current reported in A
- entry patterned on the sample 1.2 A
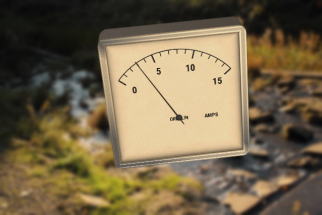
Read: 3 A
